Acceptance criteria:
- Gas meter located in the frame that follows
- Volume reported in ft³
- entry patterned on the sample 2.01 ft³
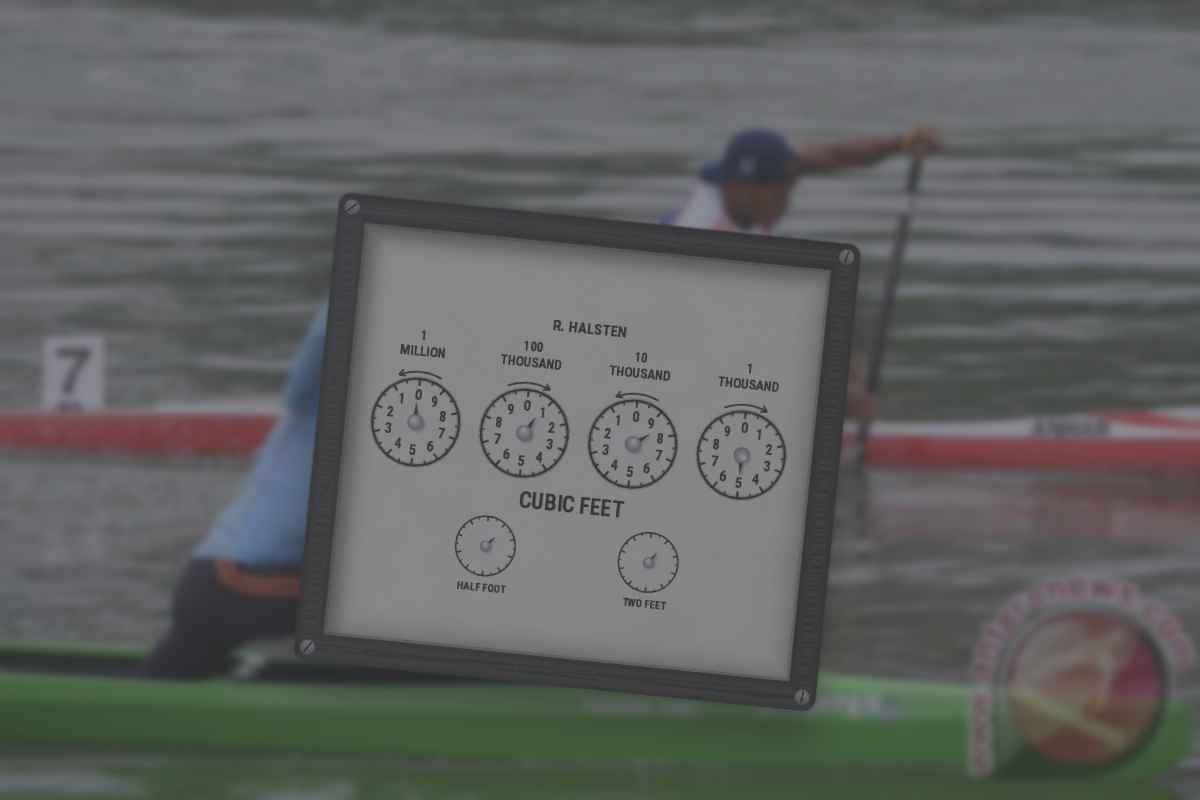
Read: 8500 ft³
